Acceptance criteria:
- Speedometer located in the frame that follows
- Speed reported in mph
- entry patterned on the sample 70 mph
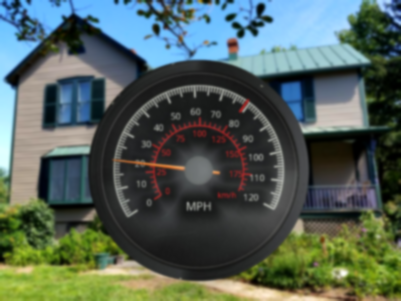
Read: 20 mph
